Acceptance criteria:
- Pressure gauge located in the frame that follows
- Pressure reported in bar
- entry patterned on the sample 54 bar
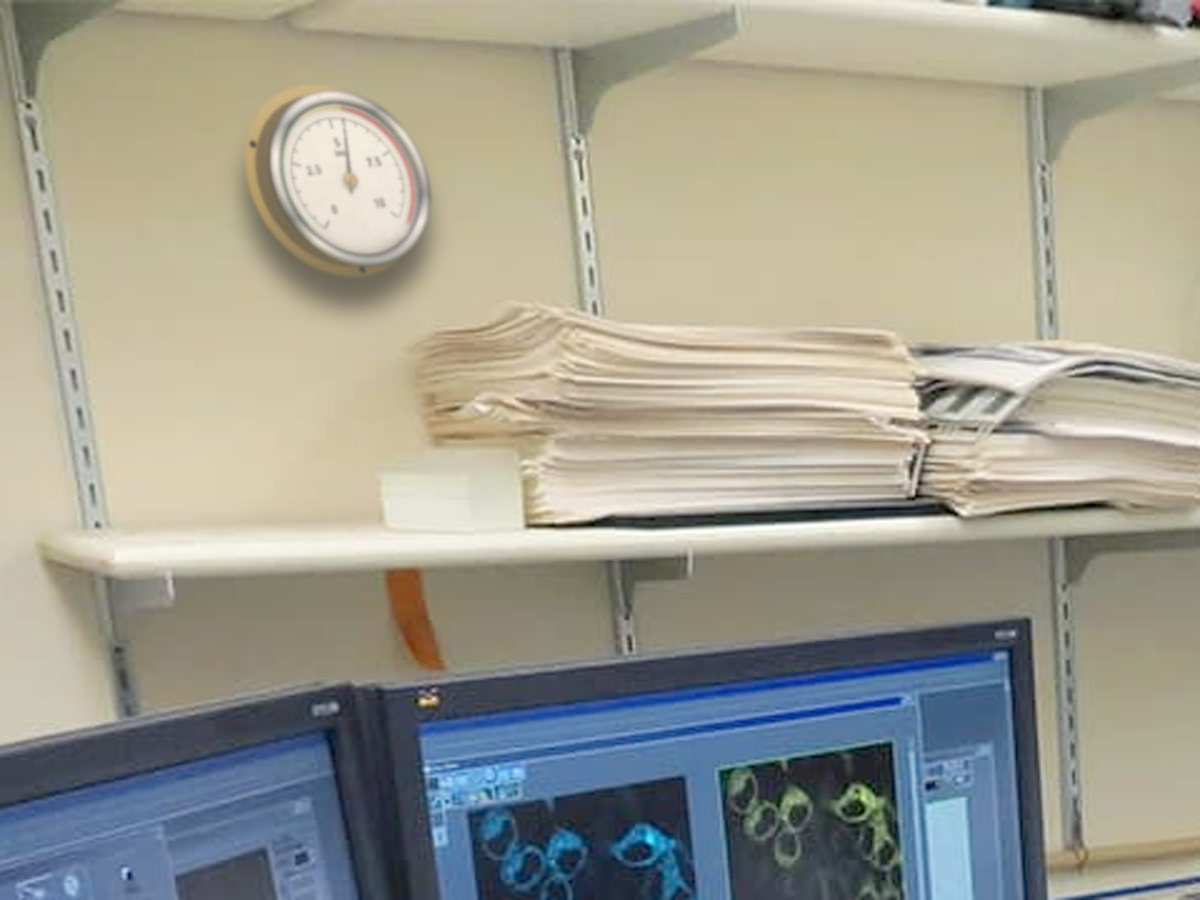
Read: 5.5 bar
